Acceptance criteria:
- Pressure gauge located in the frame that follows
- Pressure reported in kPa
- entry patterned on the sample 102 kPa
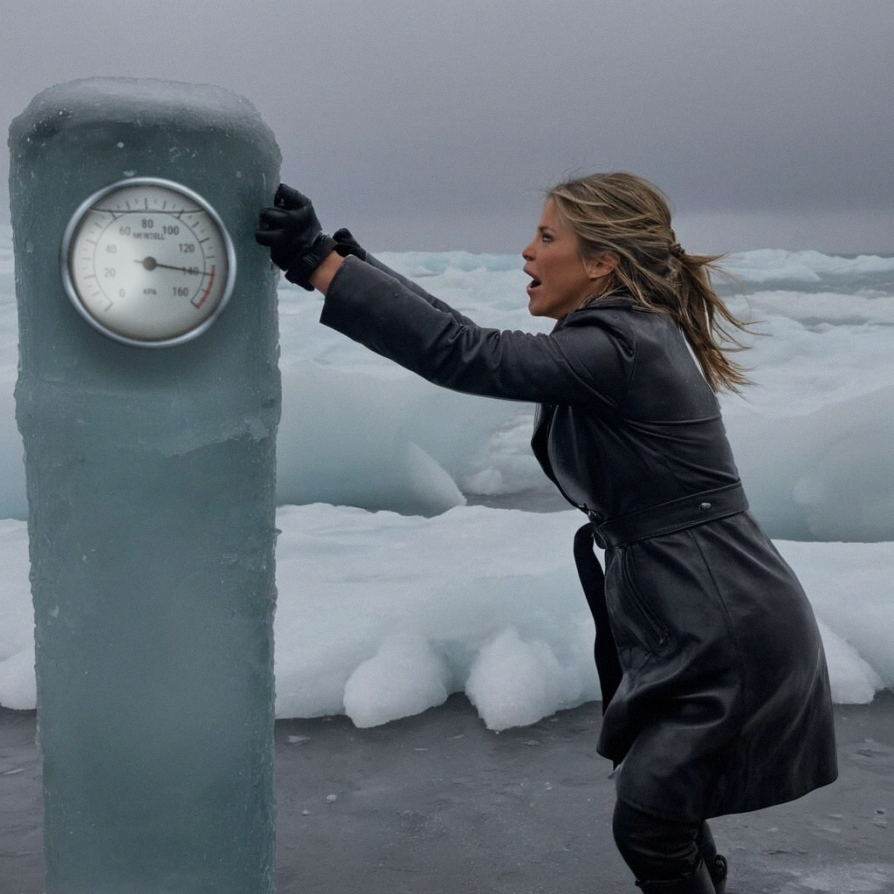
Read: 140 kPa
